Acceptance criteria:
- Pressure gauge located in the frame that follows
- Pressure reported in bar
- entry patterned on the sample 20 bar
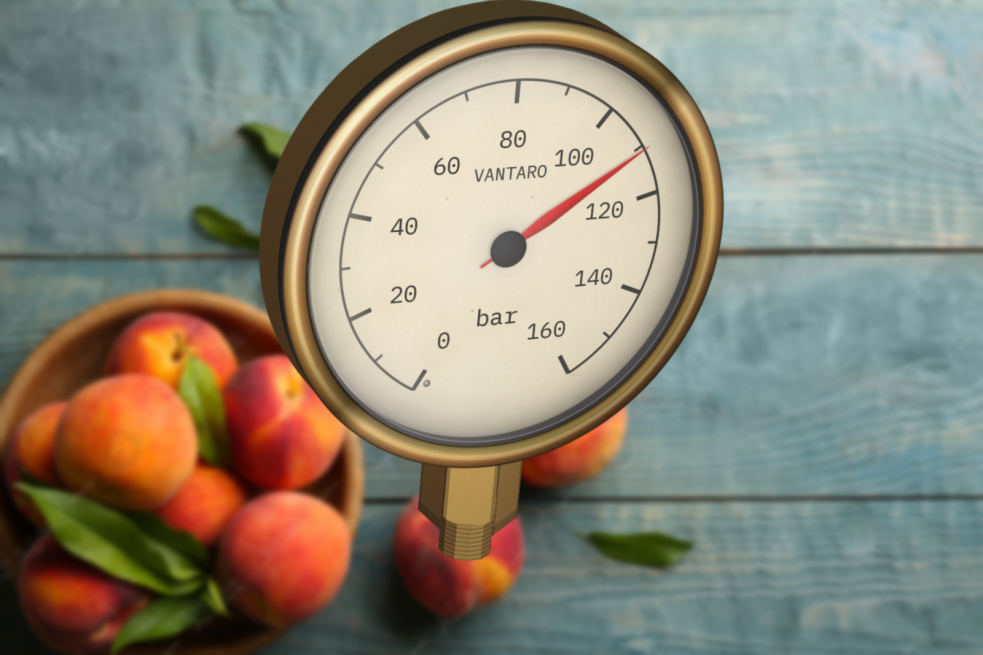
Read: 110 bar
